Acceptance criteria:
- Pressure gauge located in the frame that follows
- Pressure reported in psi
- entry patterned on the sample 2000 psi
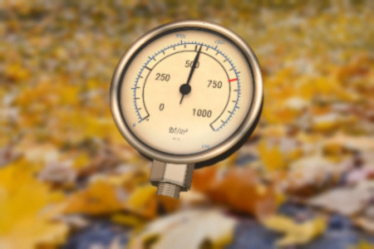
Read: 525 psi
